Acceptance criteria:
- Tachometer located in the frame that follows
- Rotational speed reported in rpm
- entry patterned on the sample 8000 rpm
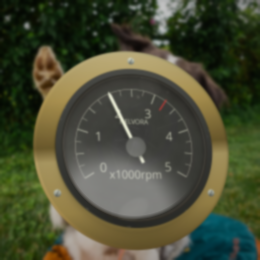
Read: 2000 rpm
